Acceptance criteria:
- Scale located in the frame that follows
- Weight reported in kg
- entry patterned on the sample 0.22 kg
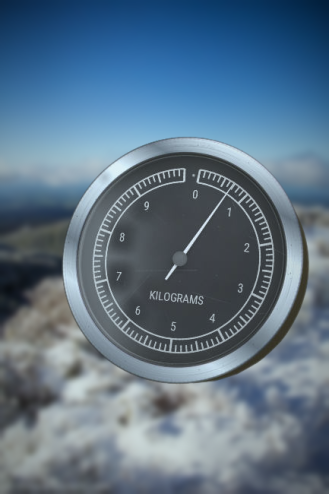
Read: 0.7 kg
